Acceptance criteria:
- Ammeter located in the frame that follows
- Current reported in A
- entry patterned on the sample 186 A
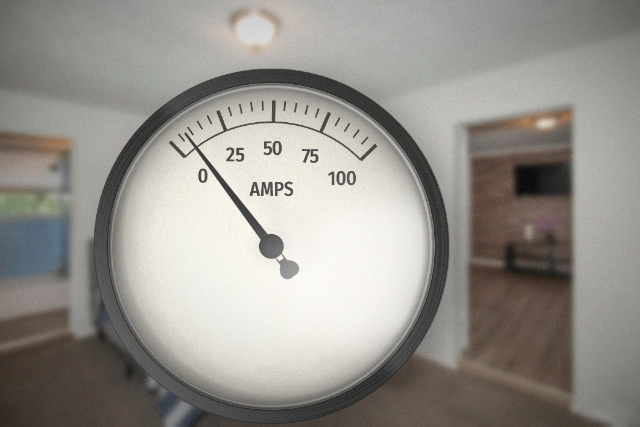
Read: 7.5 A
